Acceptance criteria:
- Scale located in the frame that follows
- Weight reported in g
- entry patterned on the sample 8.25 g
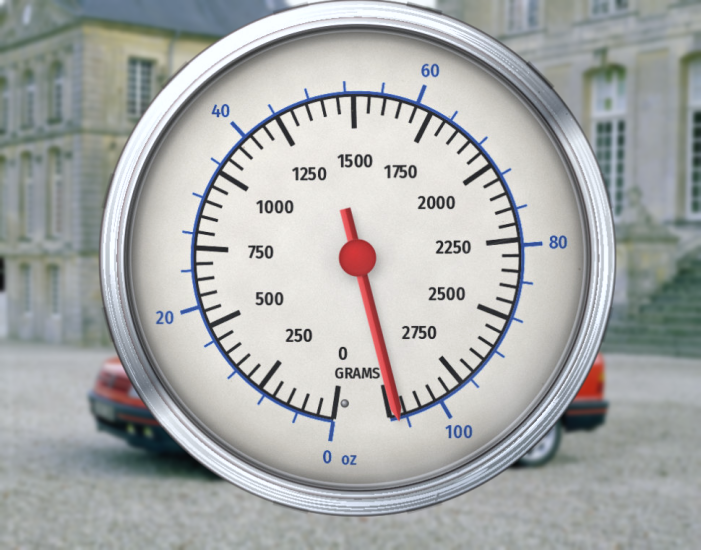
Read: 2975 g
